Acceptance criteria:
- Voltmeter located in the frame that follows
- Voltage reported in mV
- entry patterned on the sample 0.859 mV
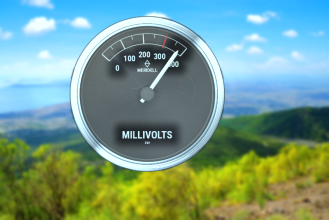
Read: 375 mV
